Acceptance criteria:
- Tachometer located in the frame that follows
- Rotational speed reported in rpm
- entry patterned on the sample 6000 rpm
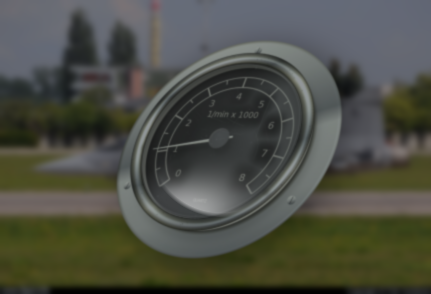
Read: 1000 rpm
